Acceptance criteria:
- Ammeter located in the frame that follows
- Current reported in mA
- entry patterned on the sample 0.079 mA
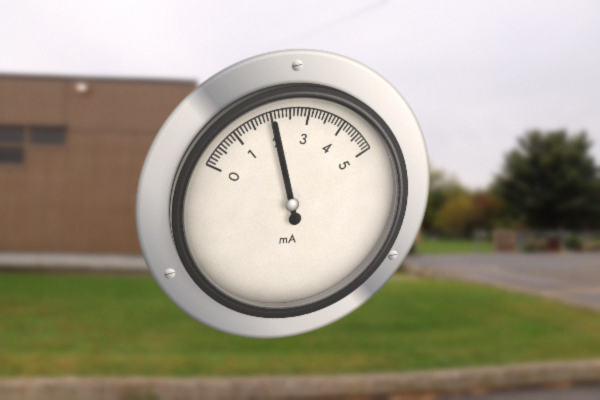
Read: 2 mA
